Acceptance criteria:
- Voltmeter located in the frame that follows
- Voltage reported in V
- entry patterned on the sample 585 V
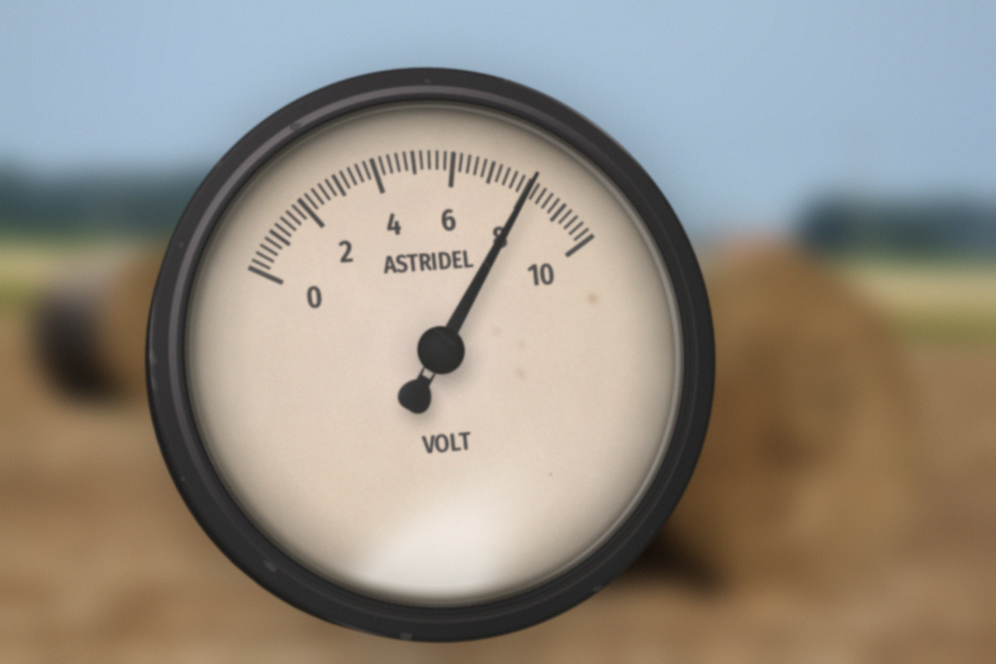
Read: 8 V
